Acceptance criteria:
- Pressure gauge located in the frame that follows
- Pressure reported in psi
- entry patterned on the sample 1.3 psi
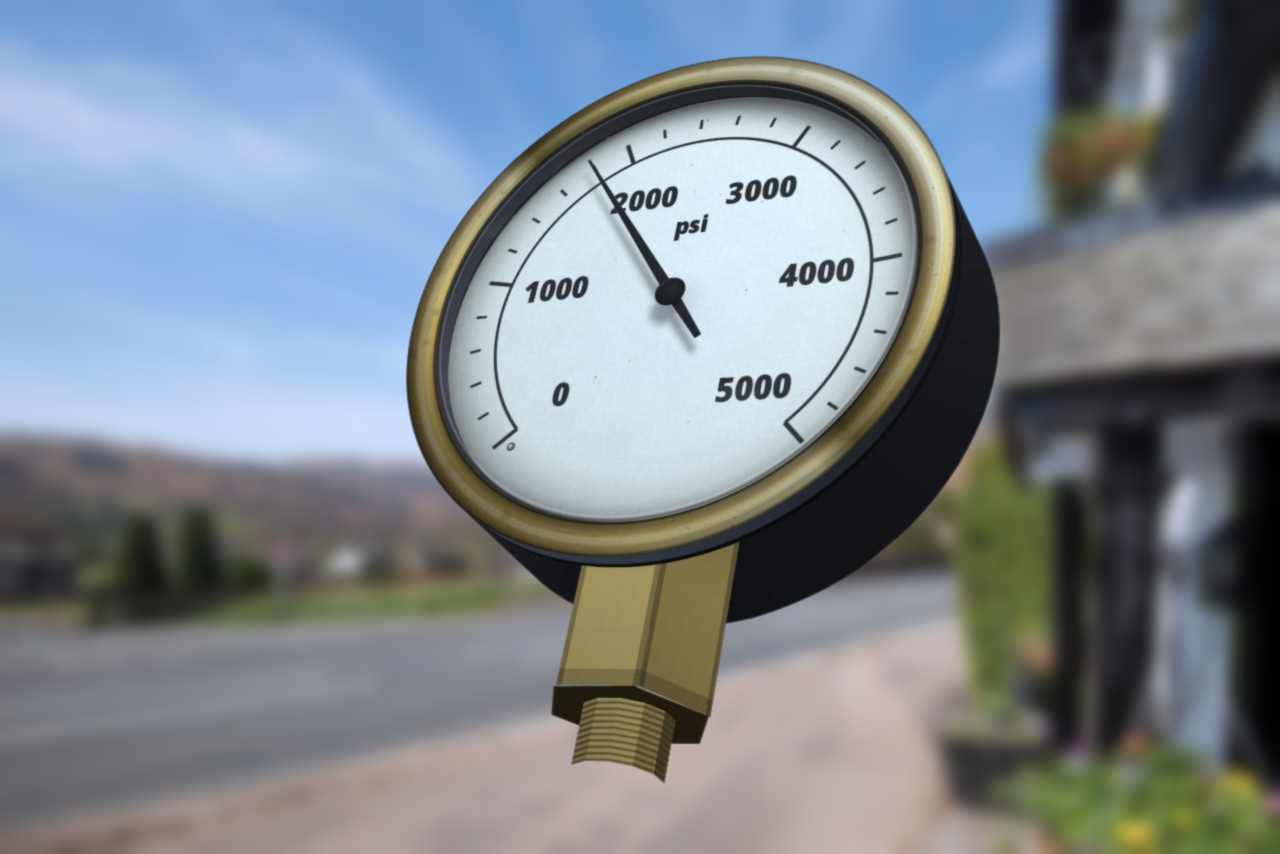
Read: 1800 psi
